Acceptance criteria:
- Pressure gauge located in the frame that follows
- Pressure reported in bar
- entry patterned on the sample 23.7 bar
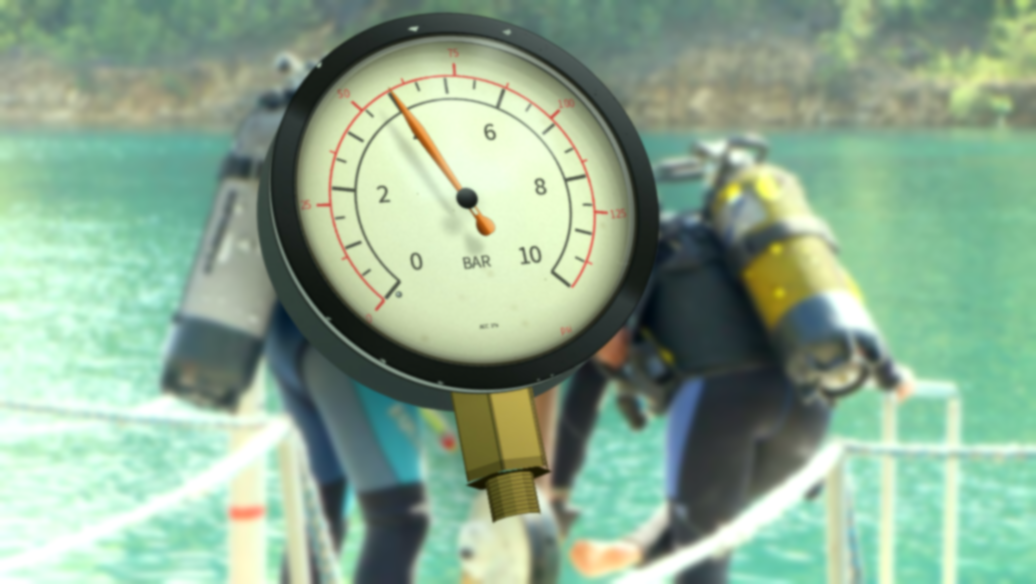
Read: 4 bar
